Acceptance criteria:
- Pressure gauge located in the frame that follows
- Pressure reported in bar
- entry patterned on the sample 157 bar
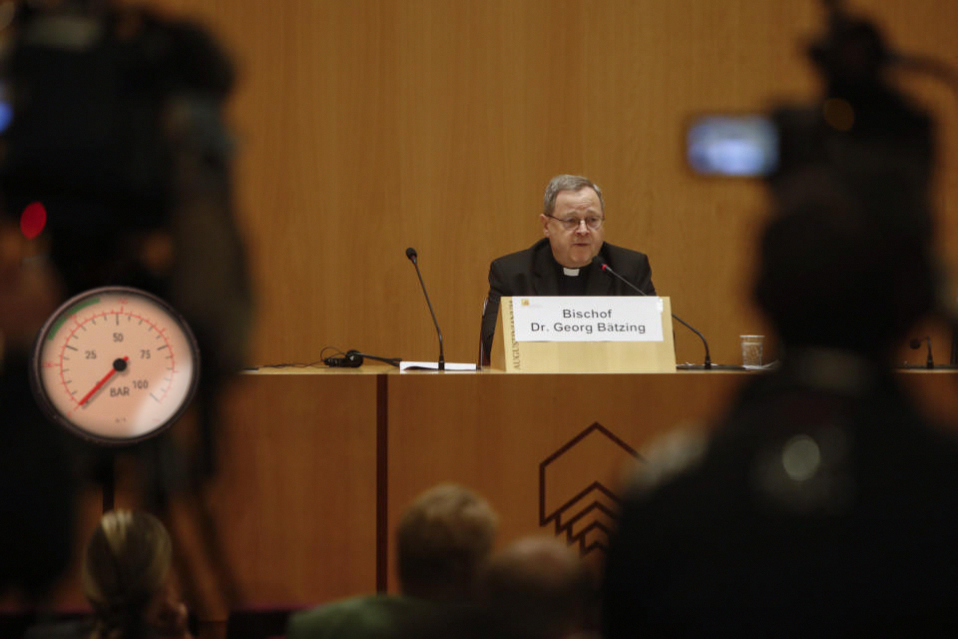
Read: 0 bar
